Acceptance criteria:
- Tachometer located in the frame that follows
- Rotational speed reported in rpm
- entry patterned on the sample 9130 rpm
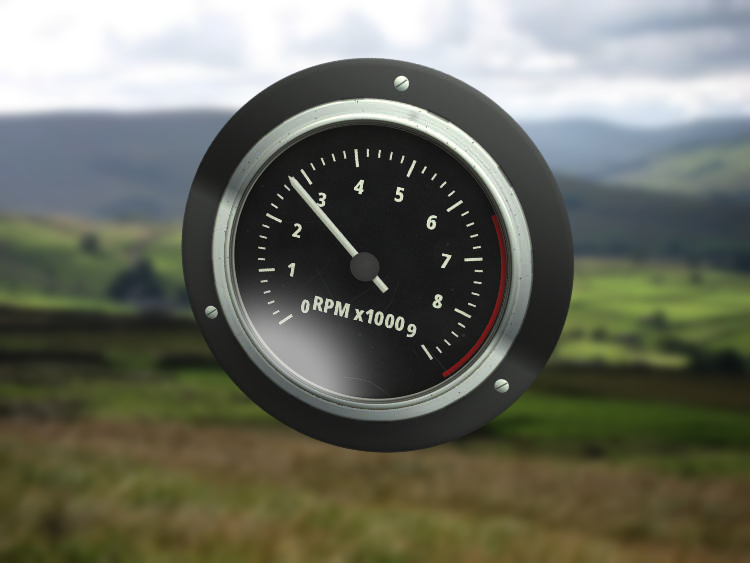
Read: 2800 rpm
